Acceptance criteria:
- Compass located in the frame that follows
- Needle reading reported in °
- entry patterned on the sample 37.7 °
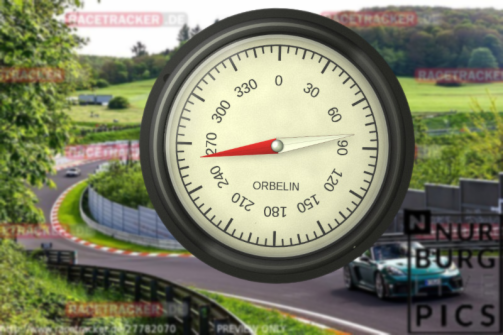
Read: 260 °
